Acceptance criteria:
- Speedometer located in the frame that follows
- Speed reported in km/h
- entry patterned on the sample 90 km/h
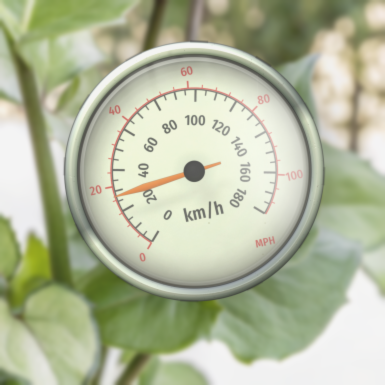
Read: 27.5 km/h
